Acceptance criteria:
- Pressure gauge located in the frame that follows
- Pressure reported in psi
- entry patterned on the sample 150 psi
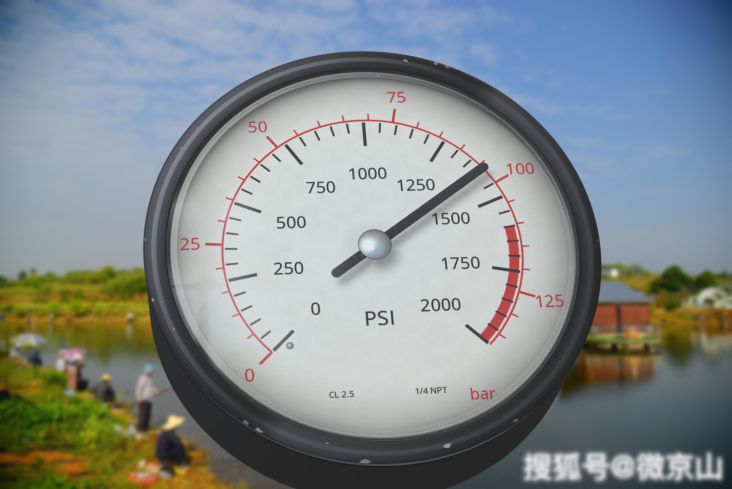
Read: 1400 psi
